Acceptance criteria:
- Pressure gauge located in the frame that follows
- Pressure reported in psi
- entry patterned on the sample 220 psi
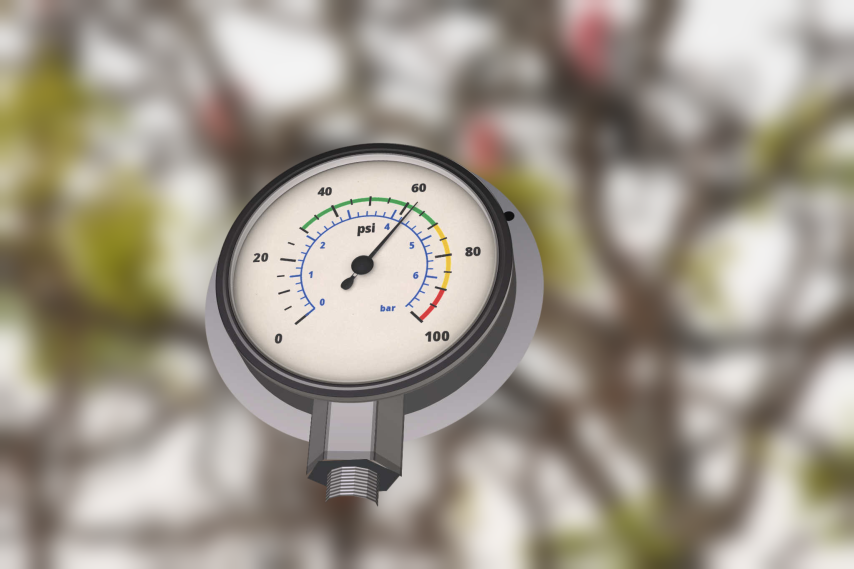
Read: 62.5 psi
